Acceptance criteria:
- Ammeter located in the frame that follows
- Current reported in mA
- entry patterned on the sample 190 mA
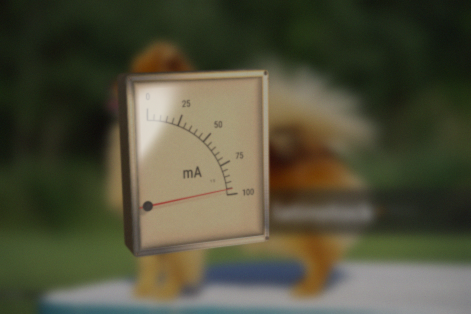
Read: 95 mA
